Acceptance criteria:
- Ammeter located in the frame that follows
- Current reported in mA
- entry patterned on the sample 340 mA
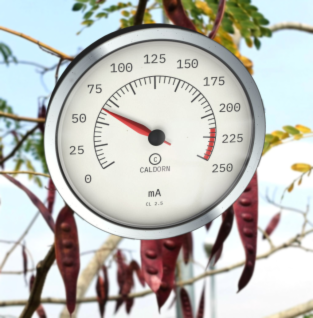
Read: 65 mA
